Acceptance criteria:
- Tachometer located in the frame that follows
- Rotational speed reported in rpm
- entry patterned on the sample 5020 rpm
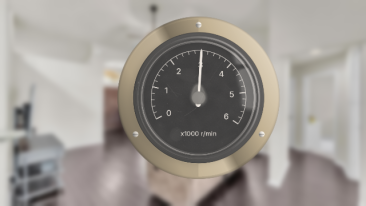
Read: 3000 rpm
